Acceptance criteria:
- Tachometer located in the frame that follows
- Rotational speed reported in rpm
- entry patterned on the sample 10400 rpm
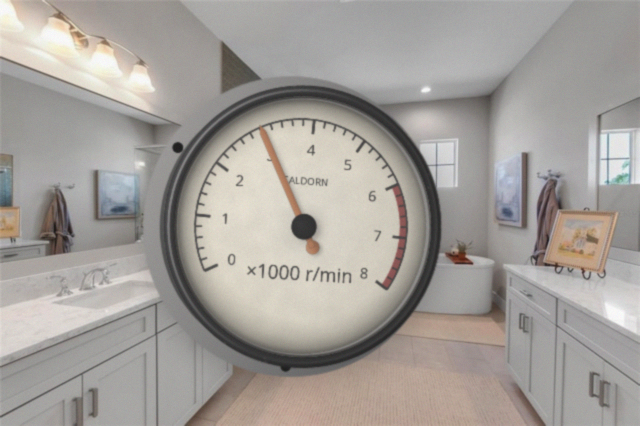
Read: 3000 rpm
